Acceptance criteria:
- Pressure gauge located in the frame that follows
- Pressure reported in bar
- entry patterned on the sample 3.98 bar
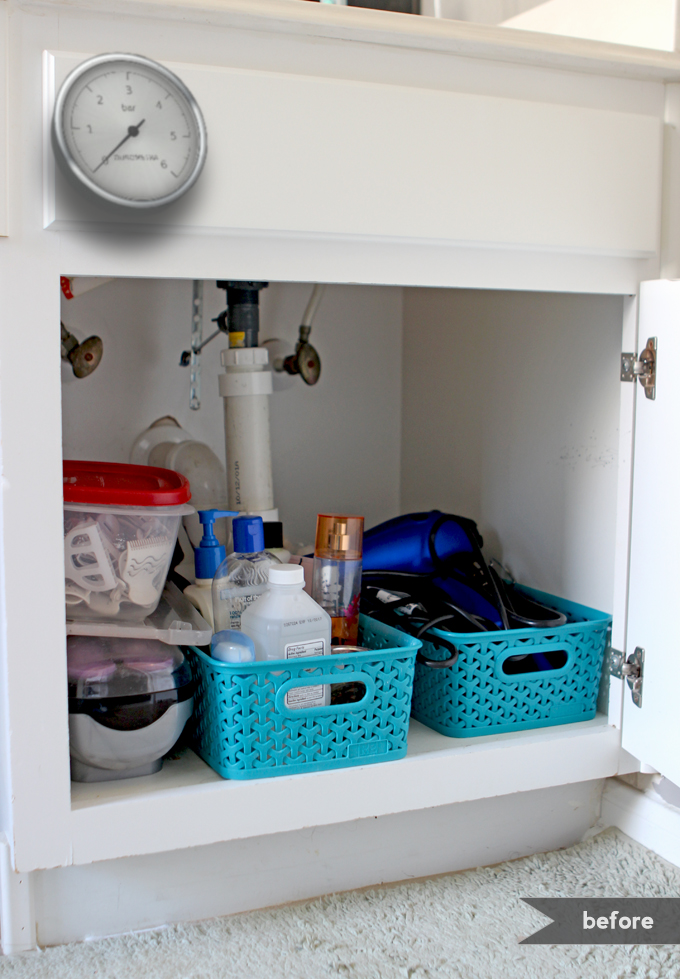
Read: 0 bar
